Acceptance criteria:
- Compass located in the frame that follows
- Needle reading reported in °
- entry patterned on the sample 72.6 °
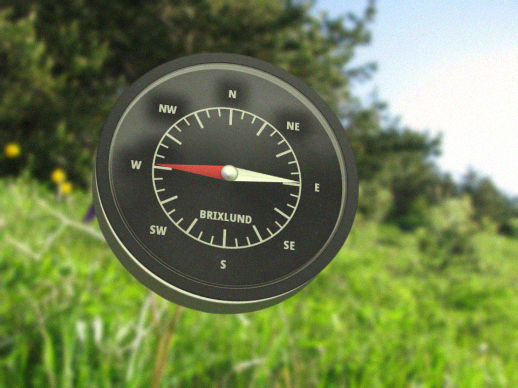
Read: 270 °
